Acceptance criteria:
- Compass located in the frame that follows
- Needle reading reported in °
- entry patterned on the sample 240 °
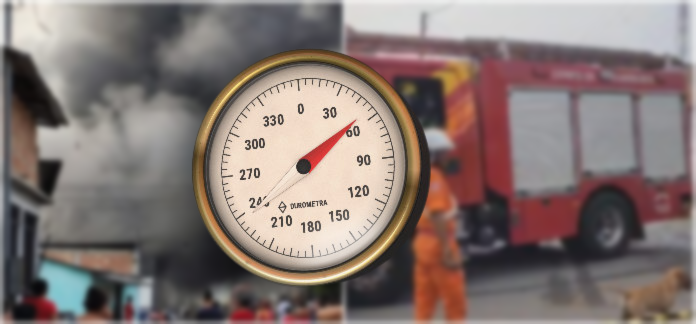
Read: 55 °
